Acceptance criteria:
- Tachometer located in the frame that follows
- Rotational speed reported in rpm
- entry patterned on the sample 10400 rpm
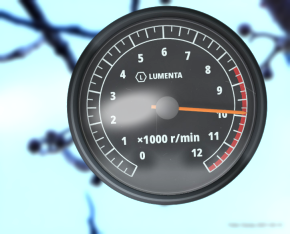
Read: 9875 rpm
